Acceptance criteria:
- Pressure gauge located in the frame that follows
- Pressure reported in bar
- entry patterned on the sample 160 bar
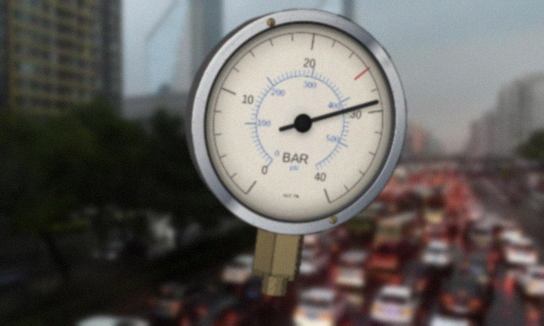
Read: 29 bar
